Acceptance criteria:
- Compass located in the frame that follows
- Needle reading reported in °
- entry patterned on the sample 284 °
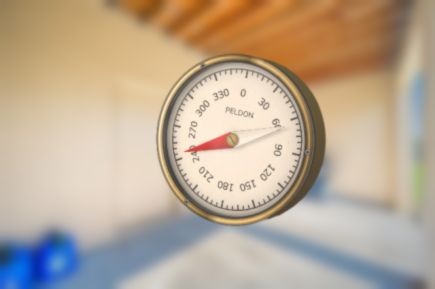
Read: 245 °
